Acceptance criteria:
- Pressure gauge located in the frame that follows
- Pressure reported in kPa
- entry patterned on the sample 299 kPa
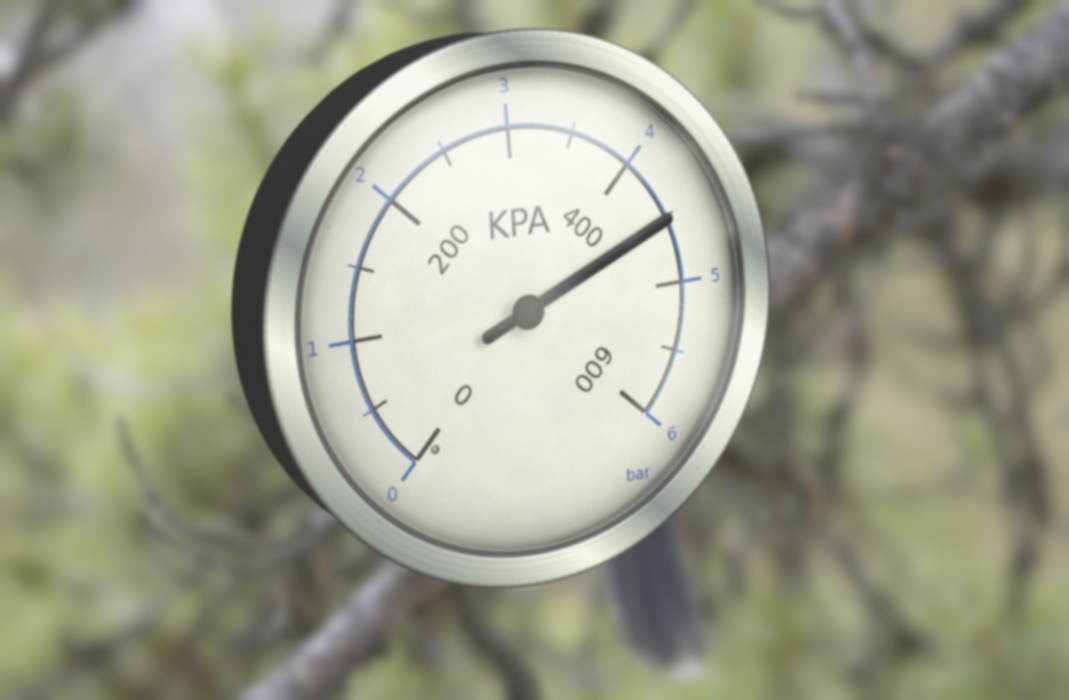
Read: 450 kPa
